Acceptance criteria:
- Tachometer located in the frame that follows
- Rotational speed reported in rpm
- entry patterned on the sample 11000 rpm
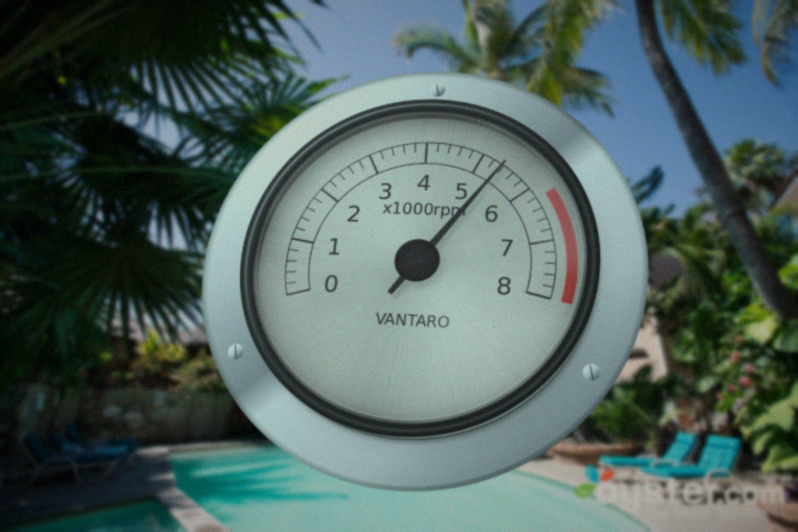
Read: 5400 rpm
